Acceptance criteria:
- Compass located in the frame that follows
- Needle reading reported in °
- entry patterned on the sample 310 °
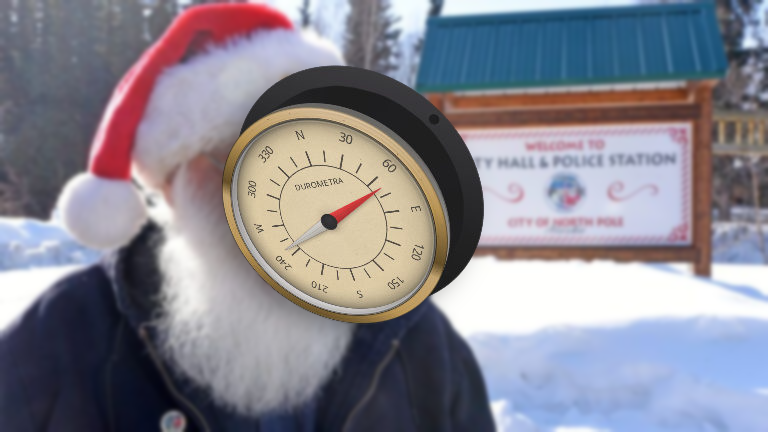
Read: 67.5 °
